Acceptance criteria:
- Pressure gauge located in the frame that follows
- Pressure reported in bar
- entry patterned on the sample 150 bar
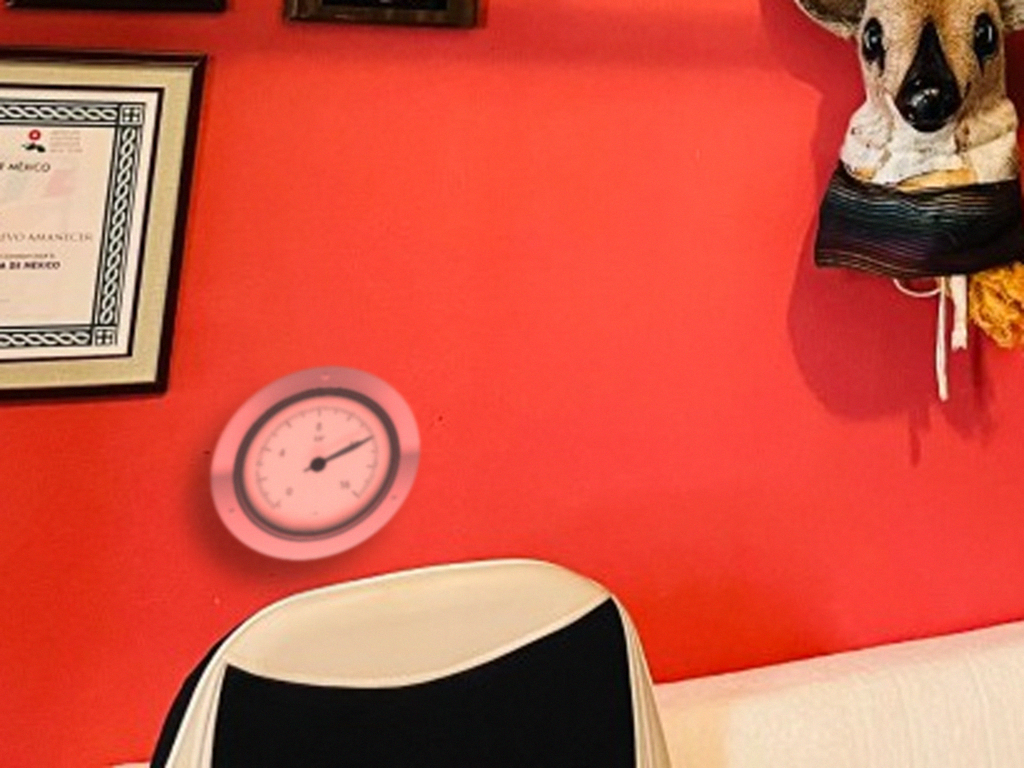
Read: 12 bar
